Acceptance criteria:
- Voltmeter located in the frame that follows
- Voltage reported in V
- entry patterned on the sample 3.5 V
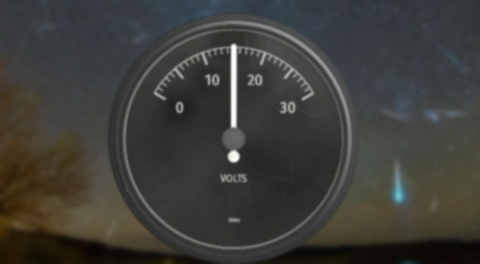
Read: 15 V
